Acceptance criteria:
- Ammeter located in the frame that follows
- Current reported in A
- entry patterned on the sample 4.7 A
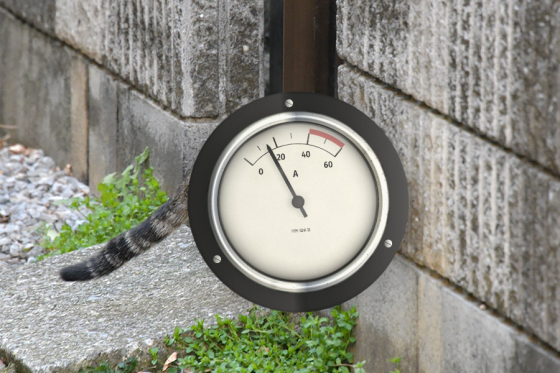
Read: 15 A
